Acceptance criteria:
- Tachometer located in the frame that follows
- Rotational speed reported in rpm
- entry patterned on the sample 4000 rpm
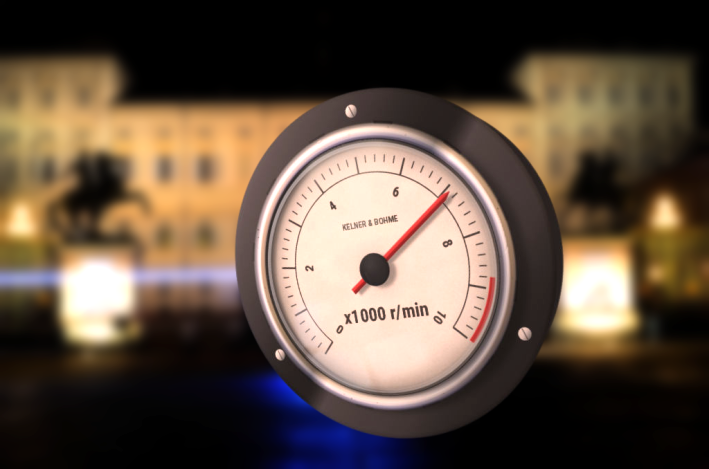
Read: 7100 rpm
